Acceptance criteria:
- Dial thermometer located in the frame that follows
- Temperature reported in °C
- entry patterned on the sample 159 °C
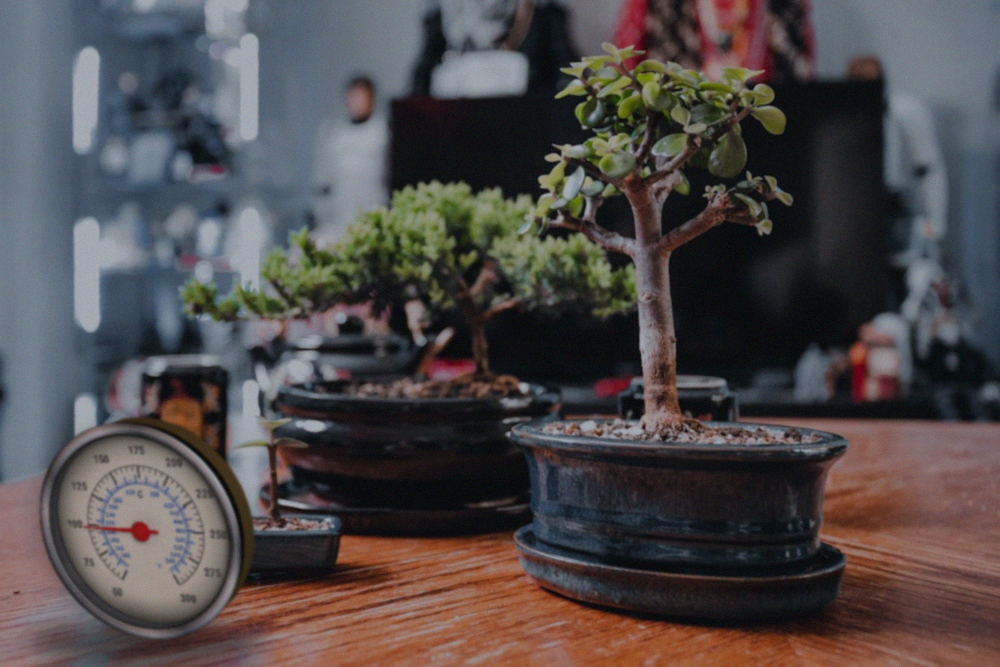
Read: 100 °C
